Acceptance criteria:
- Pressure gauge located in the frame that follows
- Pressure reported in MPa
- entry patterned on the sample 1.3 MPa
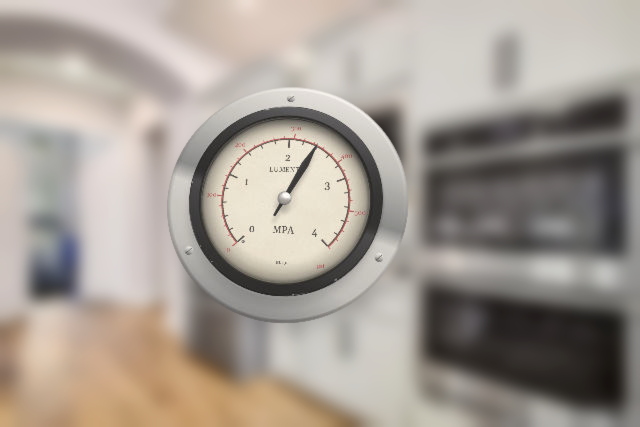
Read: 2.4 MPa
